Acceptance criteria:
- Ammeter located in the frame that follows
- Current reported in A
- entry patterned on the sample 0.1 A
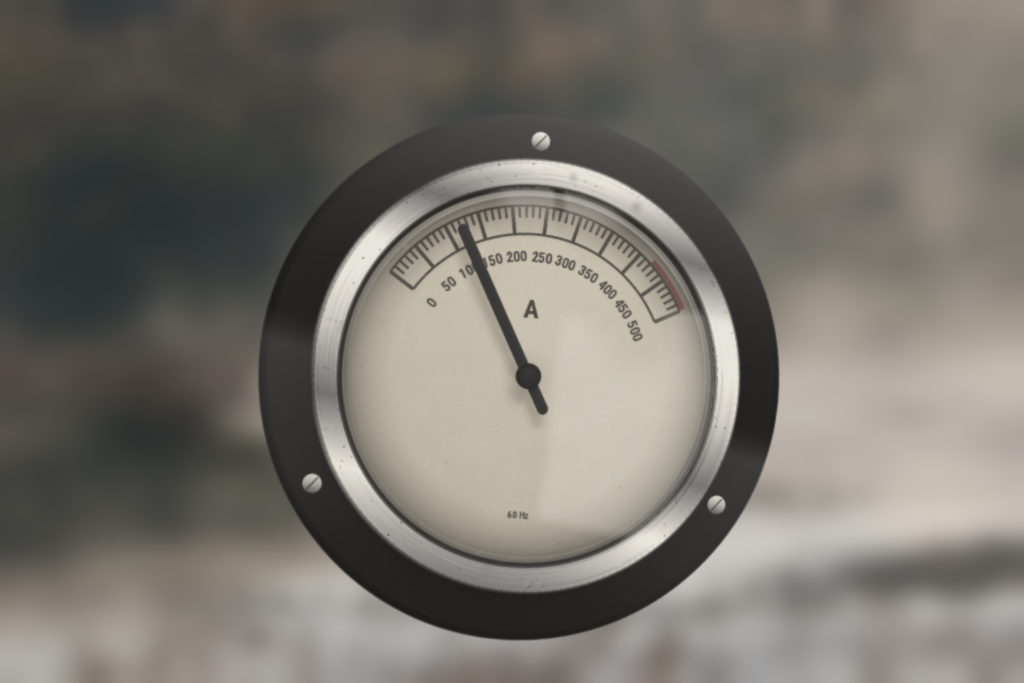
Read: 120 A
